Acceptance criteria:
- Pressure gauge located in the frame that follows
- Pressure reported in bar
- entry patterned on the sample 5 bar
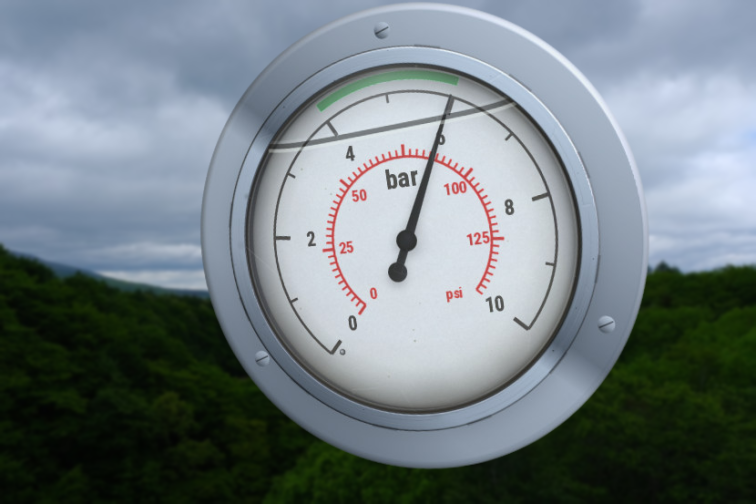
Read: 6 bar
